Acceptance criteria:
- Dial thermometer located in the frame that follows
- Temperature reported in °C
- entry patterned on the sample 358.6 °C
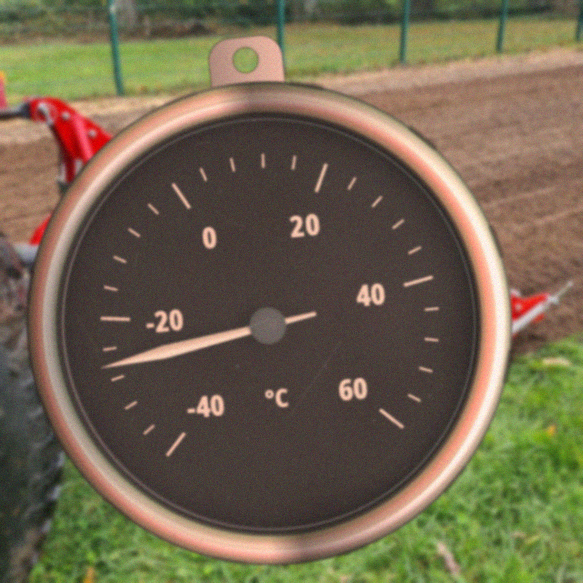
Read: -26 °C
